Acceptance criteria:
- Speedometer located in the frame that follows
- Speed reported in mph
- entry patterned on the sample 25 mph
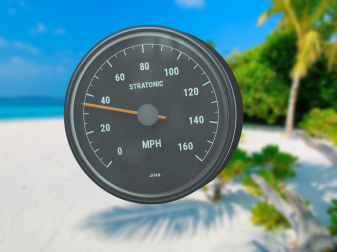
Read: 35 mph
